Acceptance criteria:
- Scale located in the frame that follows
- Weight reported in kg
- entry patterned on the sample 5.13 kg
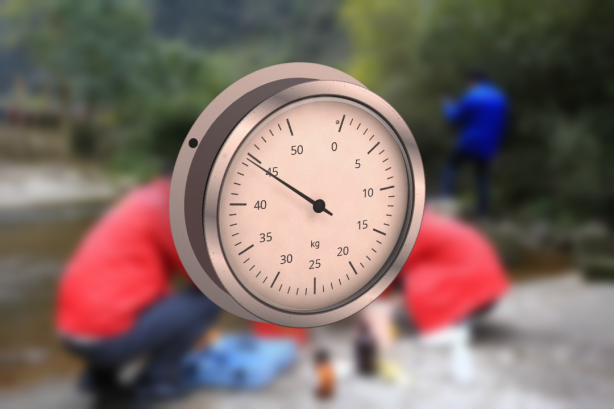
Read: 44.5 kg
